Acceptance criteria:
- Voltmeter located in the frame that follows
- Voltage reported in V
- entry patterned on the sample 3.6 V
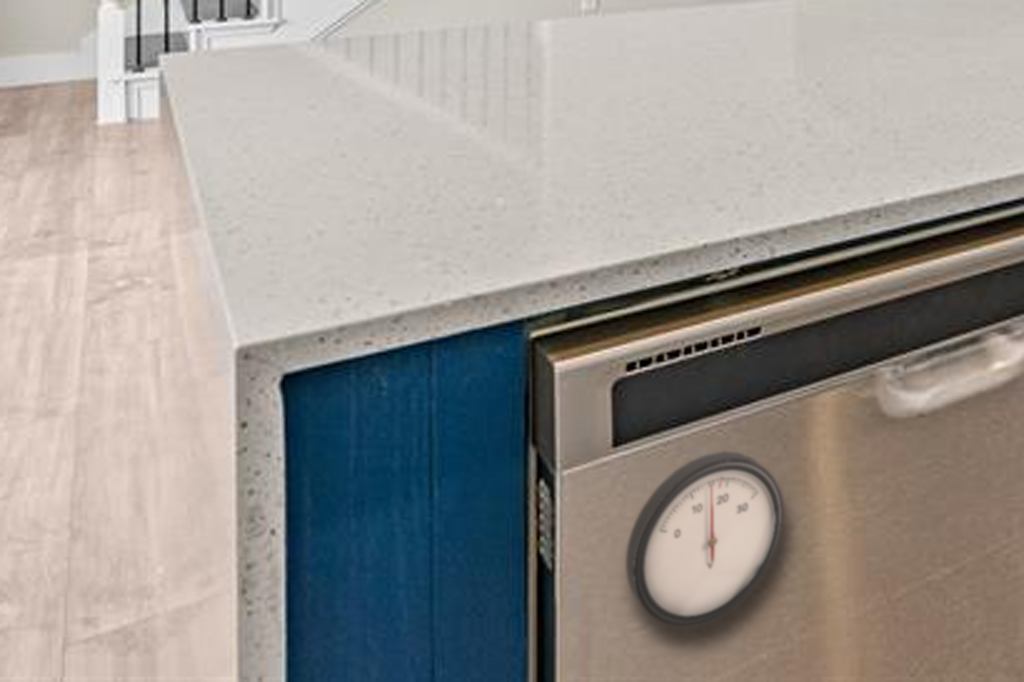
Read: 15 V
